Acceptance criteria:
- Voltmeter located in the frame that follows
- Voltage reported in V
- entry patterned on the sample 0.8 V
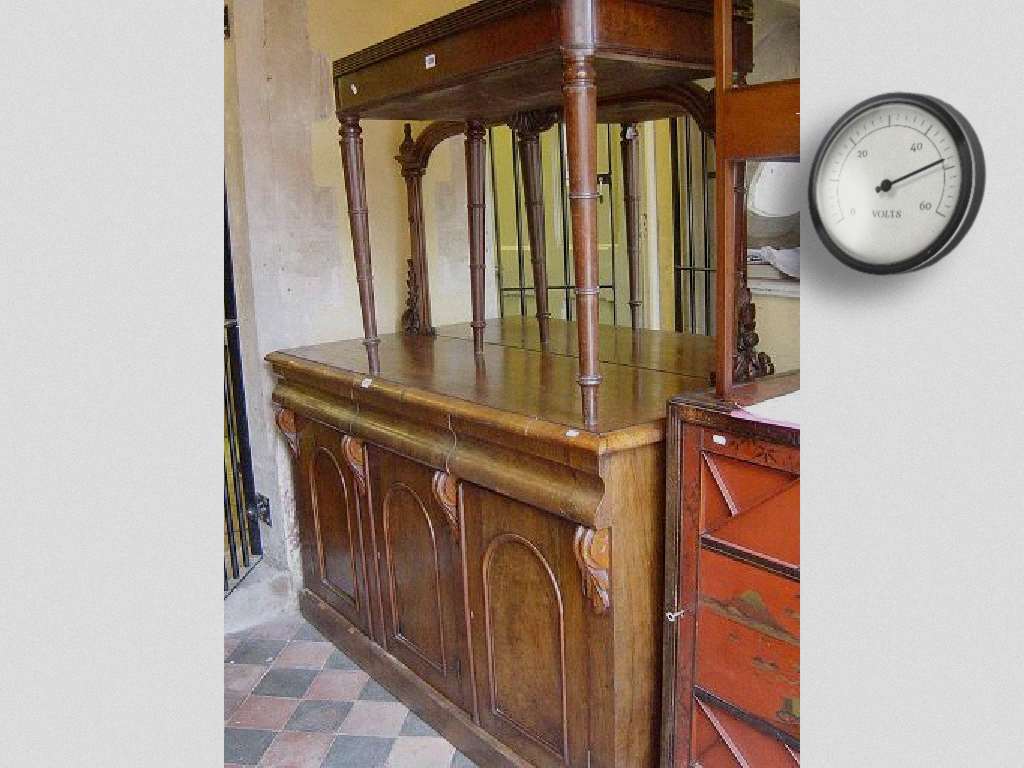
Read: 48 V
